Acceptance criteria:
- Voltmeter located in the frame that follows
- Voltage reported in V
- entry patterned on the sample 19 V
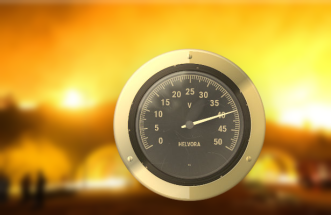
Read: 40 V
